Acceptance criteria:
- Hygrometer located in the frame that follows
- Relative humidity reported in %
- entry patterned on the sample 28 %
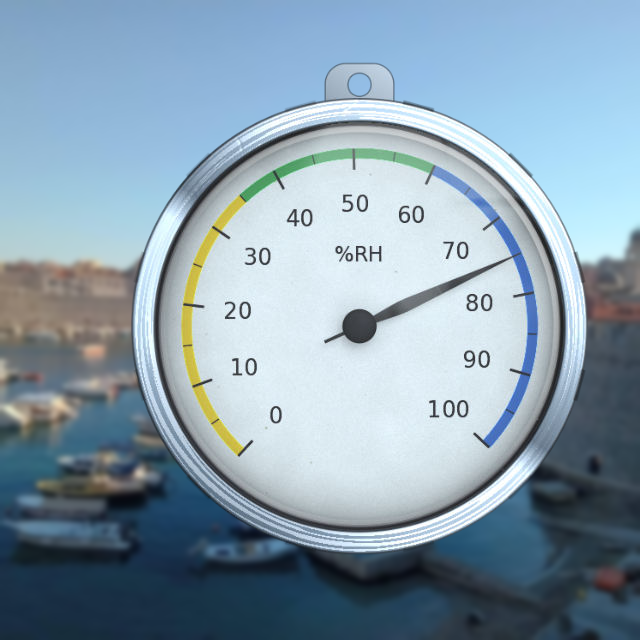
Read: 75 %
